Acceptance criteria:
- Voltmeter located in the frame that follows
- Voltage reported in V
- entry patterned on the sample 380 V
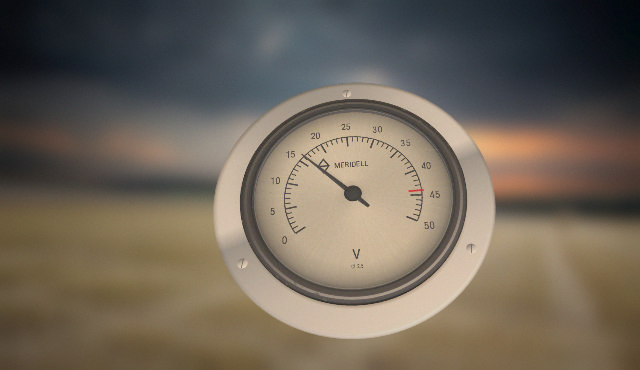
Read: 16 V
